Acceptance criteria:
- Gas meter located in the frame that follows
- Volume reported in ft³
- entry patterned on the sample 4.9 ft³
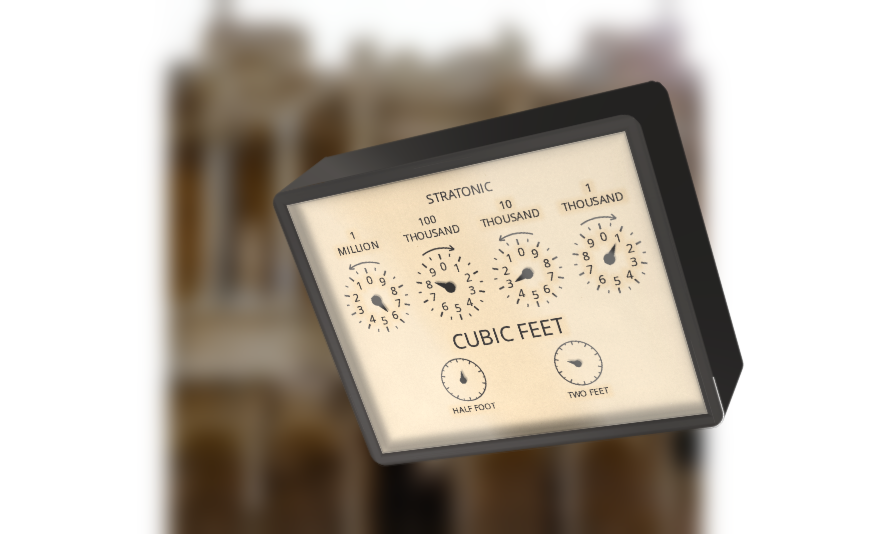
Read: 583100 ft³
